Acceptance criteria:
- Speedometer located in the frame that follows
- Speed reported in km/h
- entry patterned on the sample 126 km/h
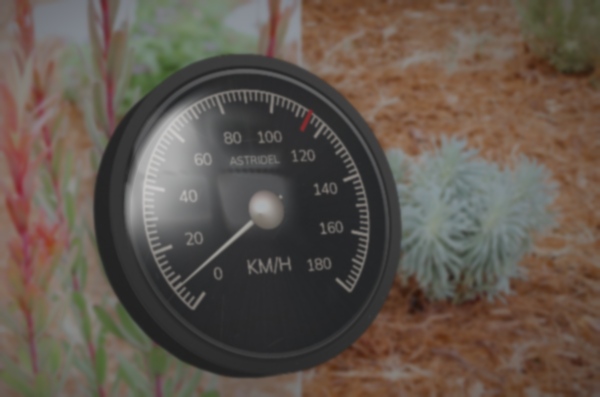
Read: 8 km/h
